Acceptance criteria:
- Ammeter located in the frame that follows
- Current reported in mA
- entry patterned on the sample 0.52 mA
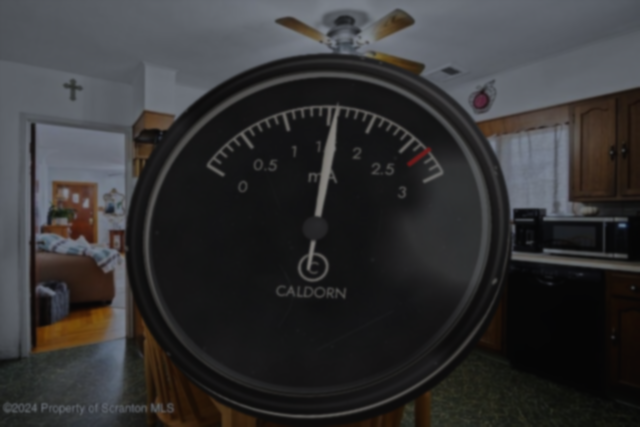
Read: 1.6 mA
